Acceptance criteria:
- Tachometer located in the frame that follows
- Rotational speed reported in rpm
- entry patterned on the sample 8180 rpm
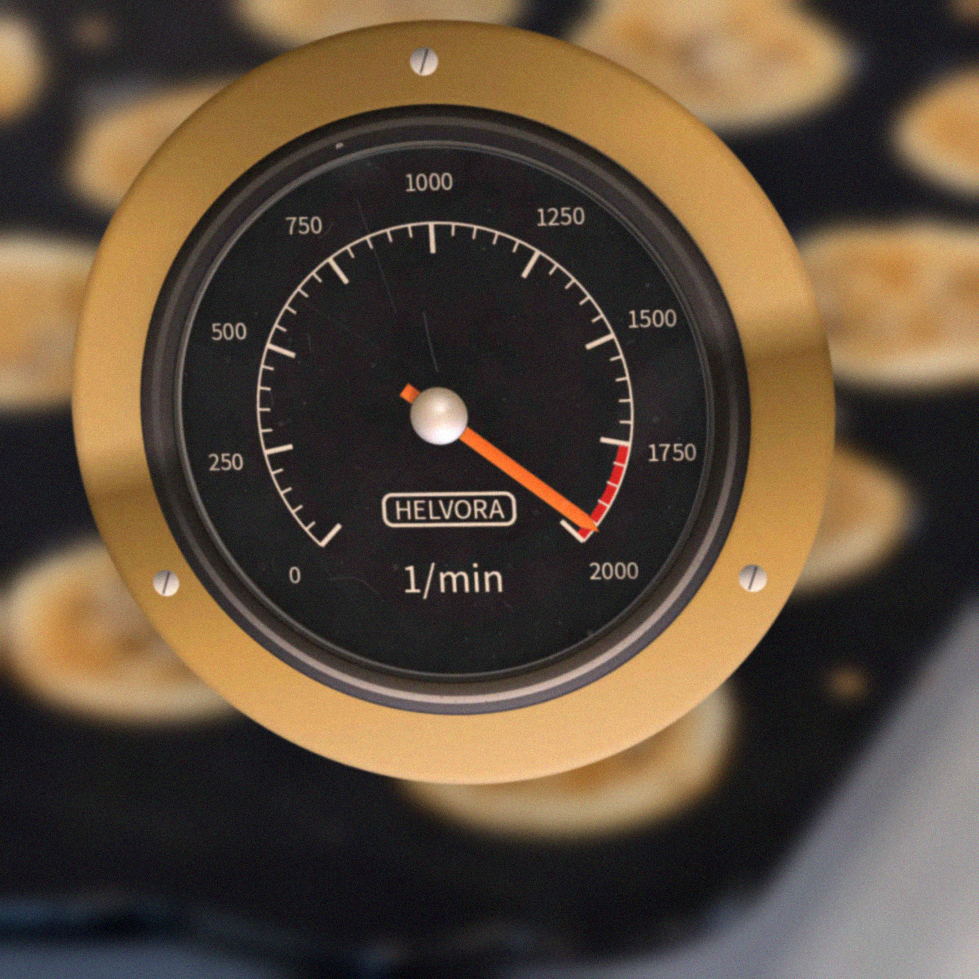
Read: 1950 rpm
